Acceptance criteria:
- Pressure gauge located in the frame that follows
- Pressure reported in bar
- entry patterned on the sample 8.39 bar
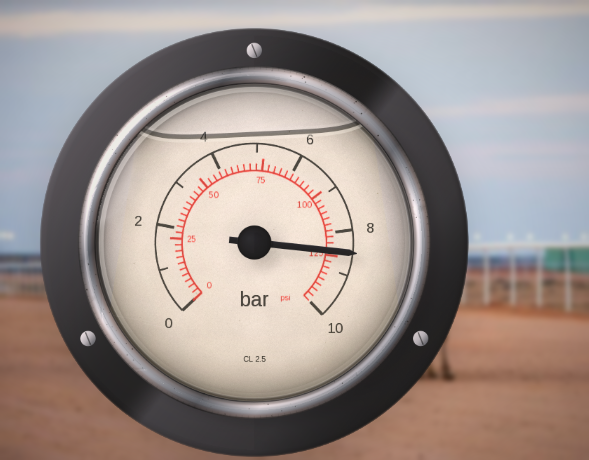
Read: 8.5 bar
